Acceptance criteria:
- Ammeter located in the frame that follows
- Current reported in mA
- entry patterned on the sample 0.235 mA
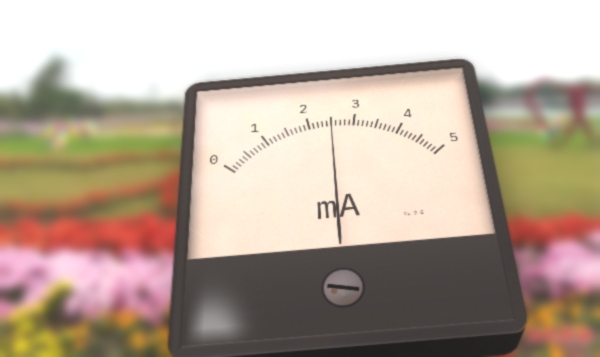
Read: 2.5 mA
